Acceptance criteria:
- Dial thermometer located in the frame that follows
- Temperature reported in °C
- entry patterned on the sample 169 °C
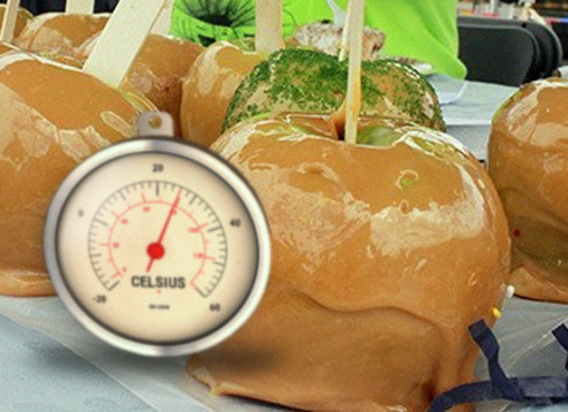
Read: 26 °C
